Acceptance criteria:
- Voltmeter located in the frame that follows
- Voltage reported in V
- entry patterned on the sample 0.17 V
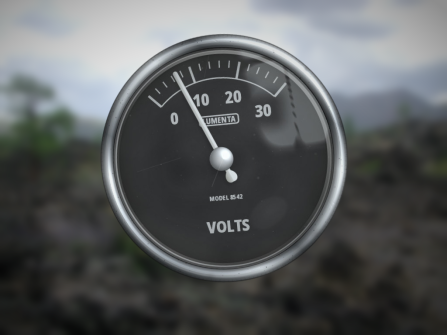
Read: 7 V
